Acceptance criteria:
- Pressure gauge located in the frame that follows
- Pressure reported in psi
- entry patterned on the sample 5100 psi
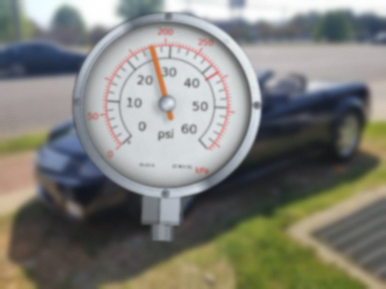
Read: 26 psi
